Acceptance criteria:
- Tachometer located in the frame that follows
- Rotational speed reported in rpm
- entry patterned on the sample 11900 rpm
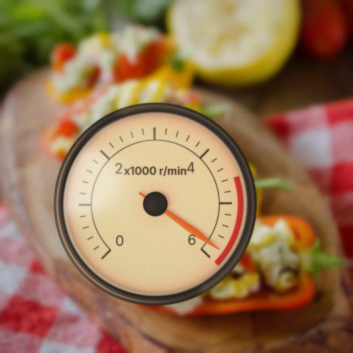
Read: 5800 rpm
